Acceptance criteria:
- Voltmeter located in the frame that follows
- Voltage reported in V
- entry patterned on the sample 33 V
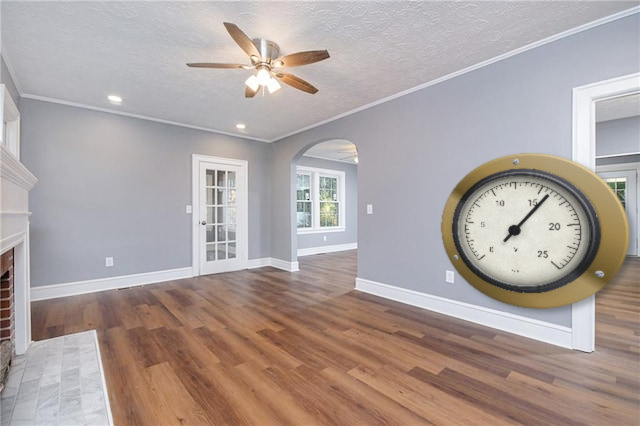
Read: 16 V
